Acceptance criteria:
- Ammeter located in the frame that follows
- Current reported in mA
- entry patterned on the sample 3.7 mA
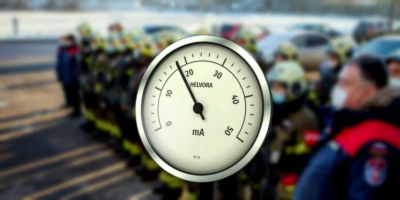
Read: 18 mA
